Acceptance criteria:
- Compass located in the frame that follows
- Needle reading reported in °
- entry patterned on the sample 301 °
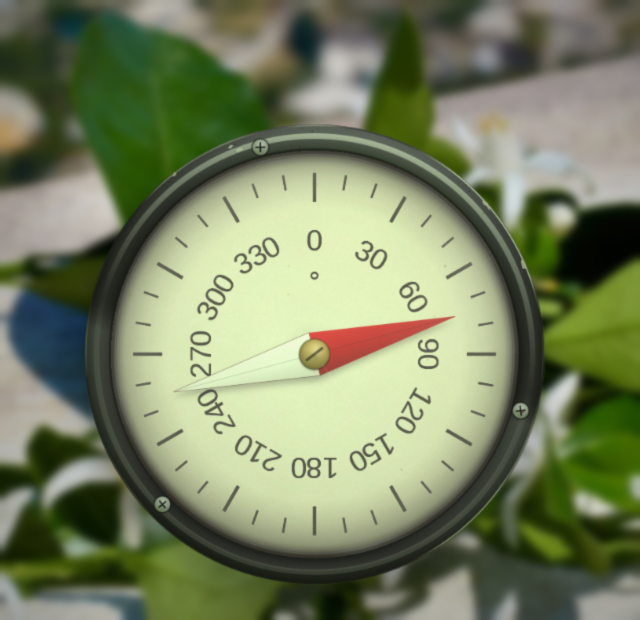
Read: 75 °
